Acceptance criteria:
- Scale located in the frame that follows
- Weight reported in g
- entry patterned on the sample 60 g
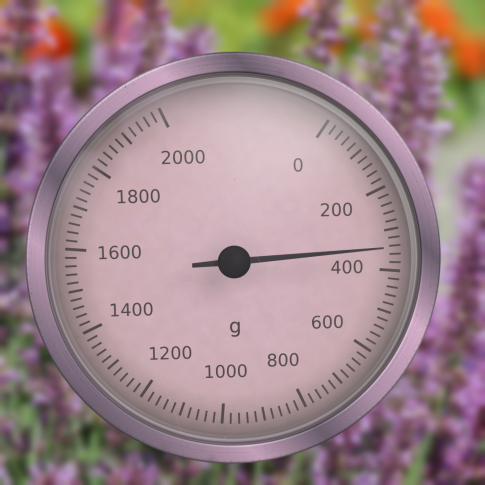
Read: 340 g
